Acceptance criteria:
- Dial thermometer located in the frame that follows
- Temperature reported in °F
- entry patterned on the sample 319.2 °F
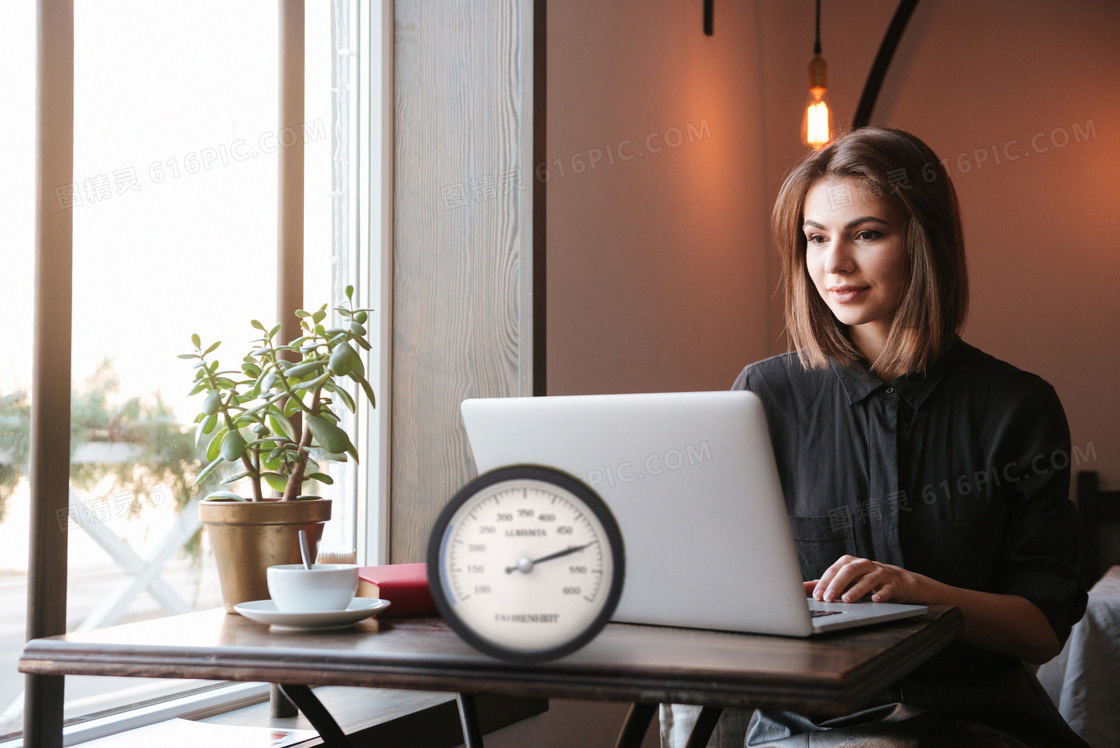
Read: 500 °F
